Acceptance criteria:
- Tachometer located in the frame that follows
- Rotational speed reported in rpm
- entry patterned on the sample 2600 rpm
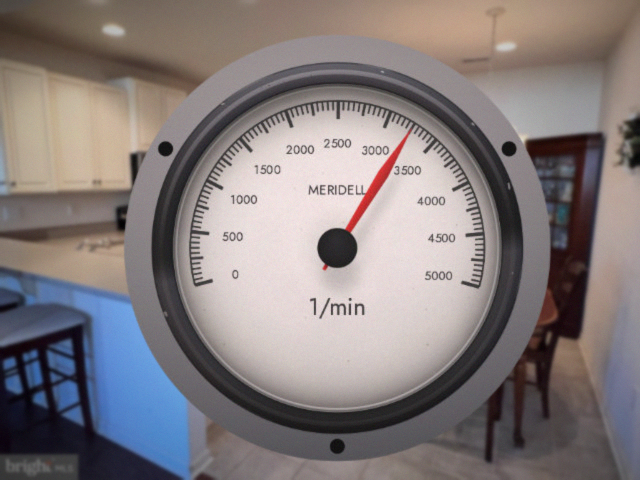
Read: 3250 rpm
